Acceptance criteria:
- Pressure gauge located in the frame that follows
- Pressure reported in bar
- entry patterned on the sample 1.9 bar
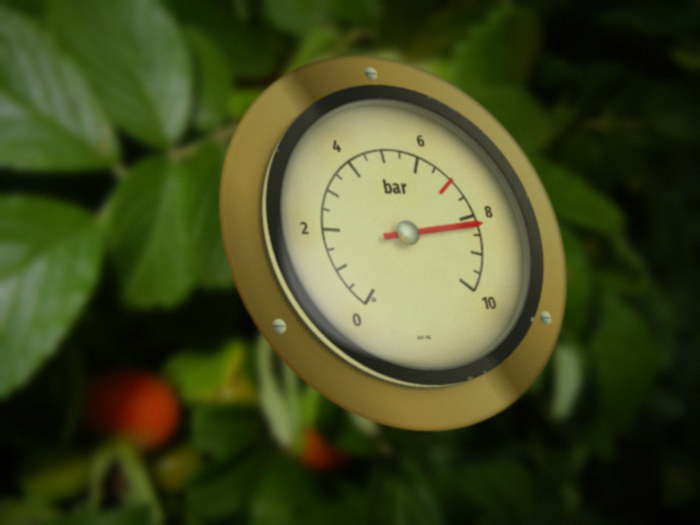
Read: 8.25 bar
